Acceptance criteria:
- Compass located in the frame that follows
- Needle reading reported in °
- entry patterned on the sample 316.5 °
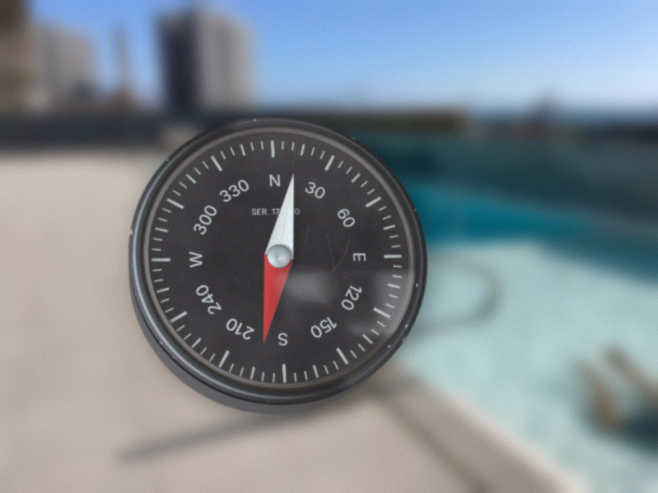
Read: 192.5 °
